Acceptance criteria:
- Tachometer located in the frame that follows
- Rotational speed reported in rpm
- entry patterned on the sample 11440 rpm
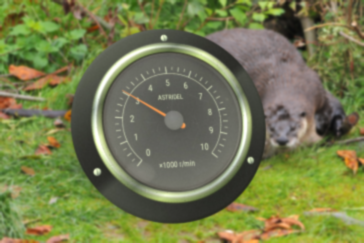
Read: 3000 rpm
